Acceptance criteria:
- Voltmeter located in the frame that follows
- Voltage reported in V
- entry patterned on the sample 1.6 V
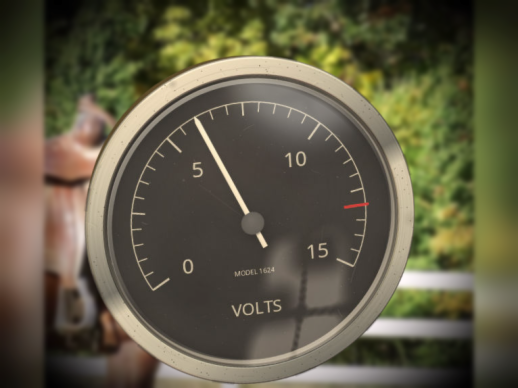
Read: 6 V
